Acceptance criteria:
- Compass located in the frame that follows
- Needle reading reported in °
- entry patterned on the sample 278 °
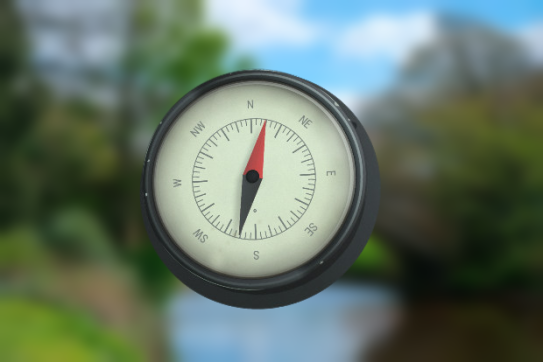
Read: 15 °
